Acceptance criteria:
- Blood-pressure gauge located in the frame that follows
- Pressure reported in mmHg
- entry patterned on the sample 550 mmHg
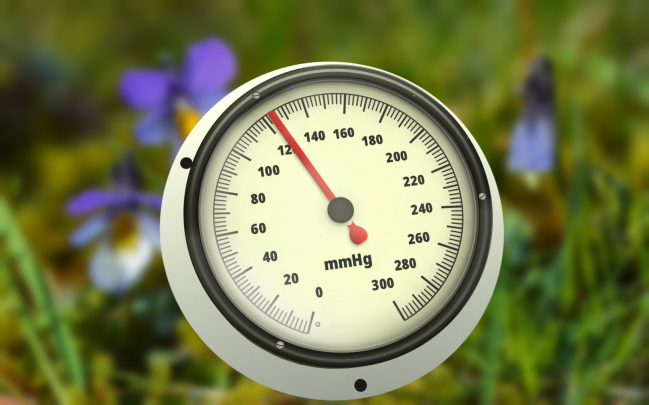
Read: 124 mmHg
